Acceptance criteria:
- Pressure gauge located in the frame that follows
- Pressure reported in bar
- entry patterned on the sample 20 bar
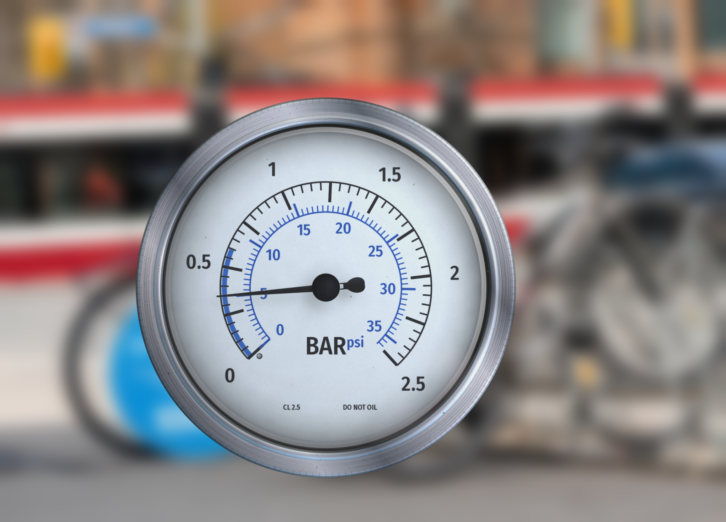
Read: 0.35 bar
